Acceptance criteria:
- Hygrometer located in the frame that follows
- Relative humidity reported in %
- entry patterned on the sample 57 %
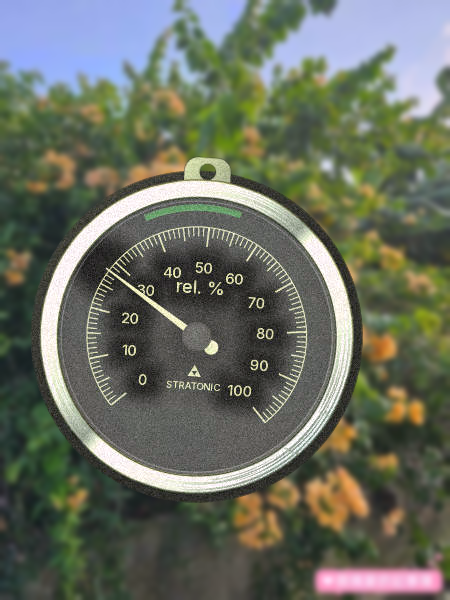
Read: 28 %
